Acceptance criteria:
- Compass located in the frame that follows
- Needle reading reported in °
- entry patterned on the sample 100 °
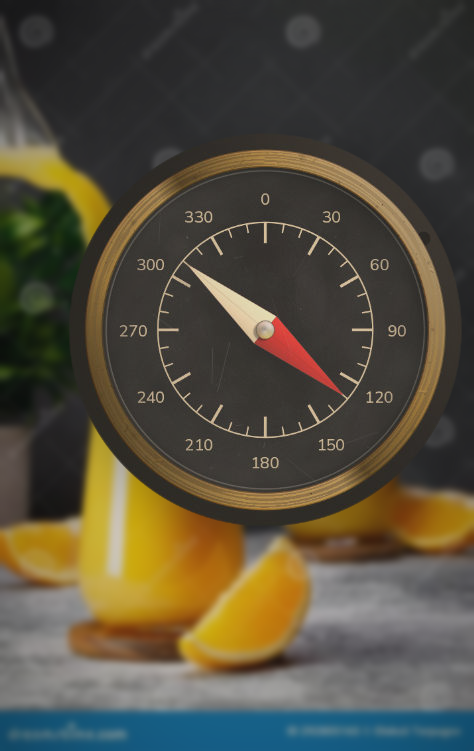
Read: 130 °
